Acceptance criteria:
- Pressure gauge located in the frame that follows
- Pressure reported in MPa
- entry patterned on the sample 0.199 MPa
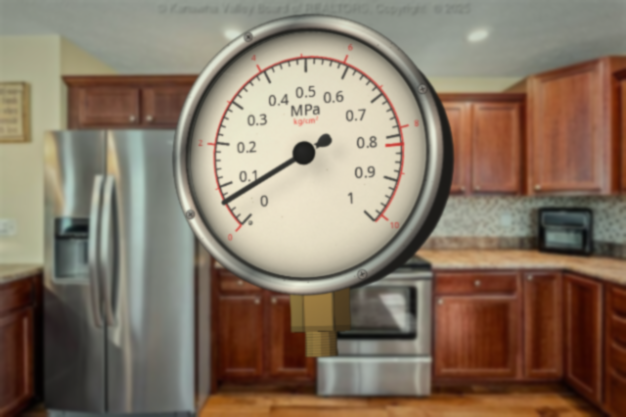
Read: 0.06 MPa
